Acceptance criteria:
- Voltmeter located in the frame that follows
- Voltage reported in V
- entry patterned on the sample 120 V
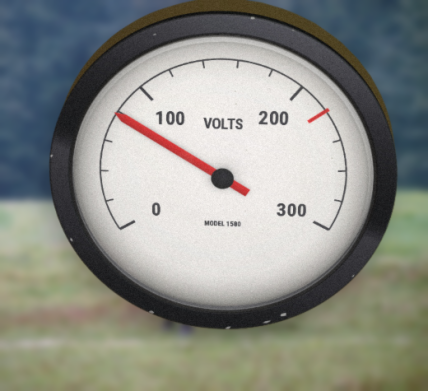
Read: 80 V
